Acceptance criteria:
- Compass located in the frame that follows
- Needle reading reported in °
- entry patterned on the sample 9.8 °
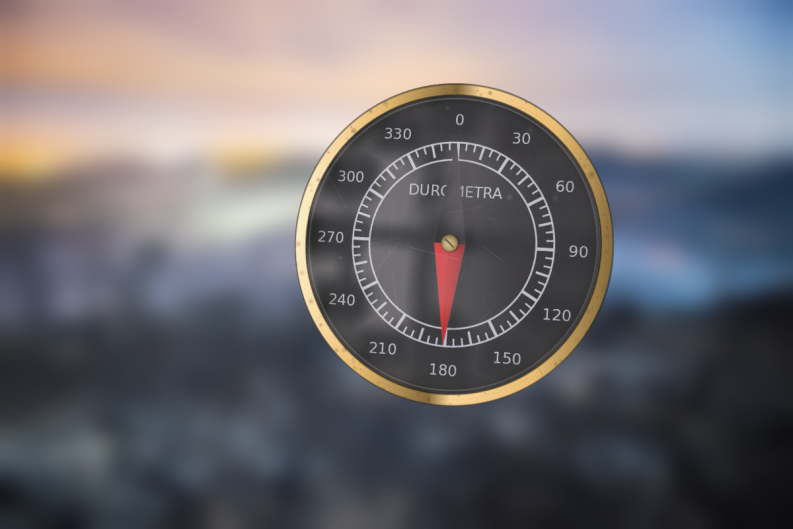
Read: 180 °
